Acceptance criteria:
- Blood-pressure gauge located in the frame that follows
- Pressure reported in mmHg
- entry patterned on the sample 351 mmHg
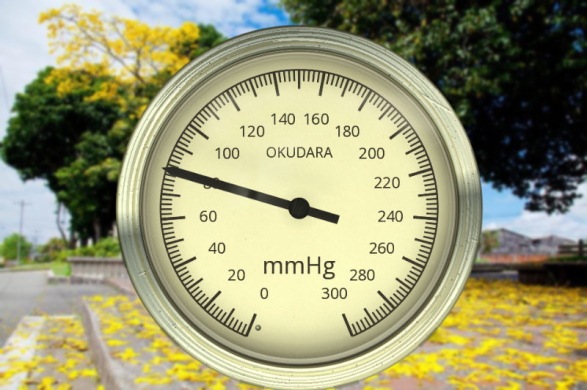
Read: 80 mmHg
